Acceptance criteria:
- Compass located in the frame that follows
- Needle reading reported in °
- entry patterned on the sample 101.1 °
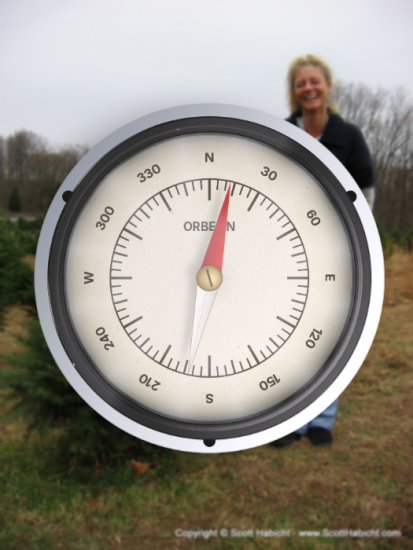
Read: 12.5 °
